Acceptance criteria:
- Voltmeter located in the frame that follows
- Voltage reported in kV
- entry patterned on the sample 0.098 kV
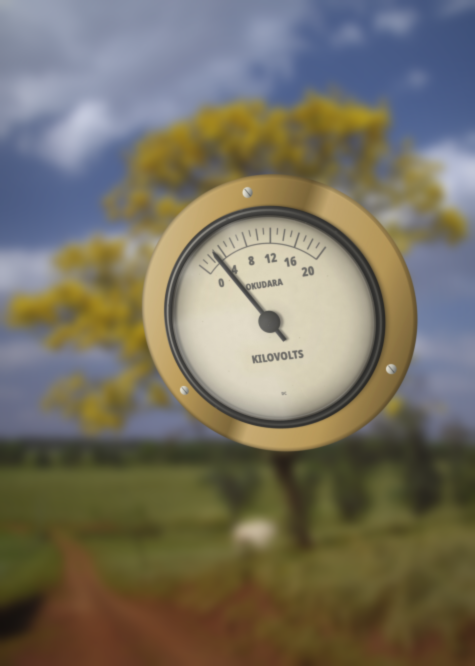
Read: 3 kV
